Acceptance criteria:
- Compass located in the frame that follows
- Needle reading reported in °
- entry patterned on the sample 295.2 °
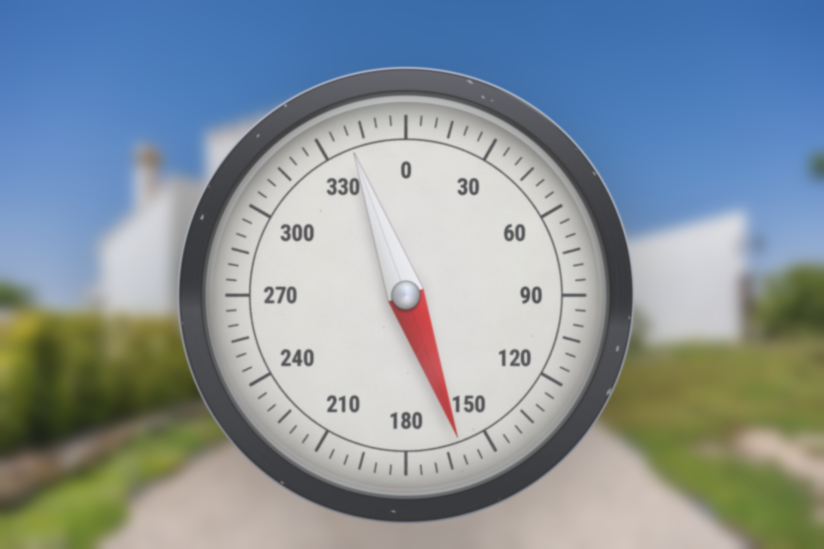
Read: 160 °
